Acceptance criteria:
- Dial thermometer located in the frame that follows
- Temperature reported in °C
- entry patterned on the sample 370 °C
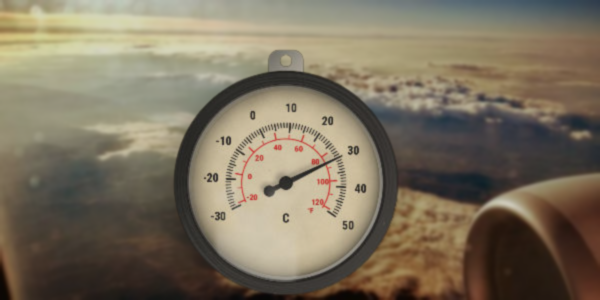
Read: 30 °C
